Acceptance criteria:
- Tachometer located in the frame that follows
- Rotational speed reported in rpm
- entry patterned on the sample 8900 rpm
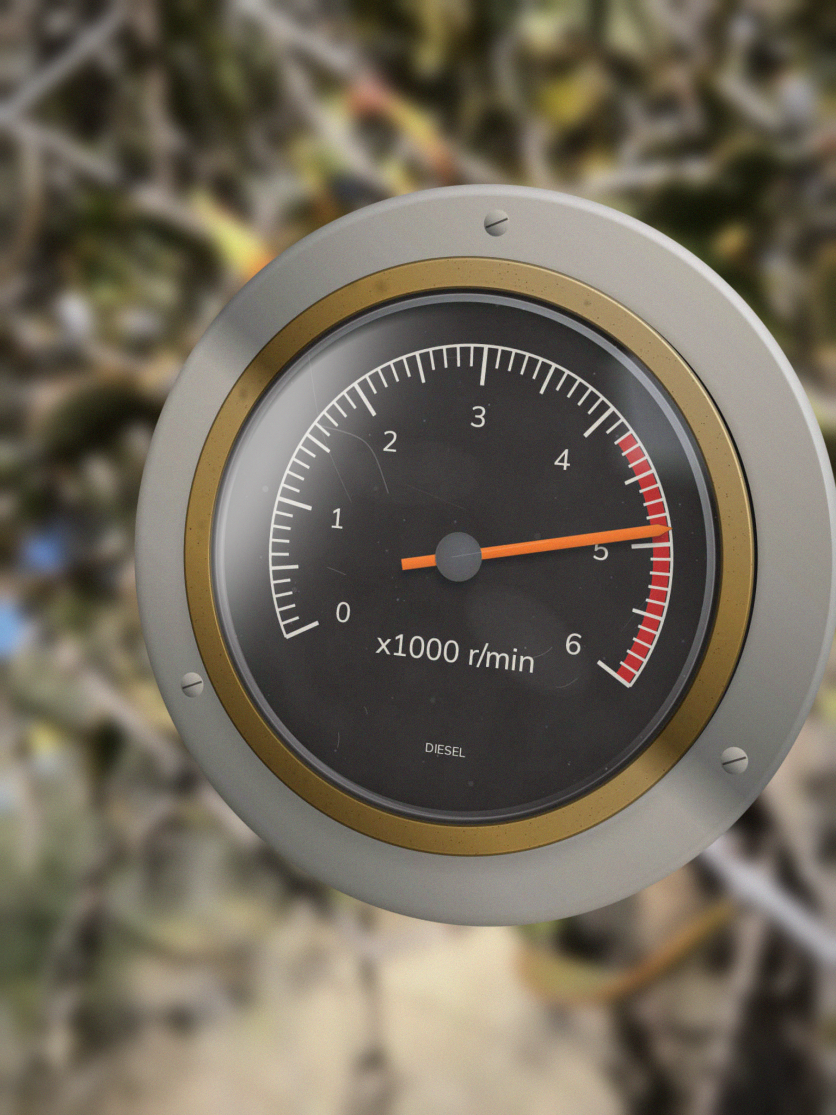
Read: 4900 rpm
